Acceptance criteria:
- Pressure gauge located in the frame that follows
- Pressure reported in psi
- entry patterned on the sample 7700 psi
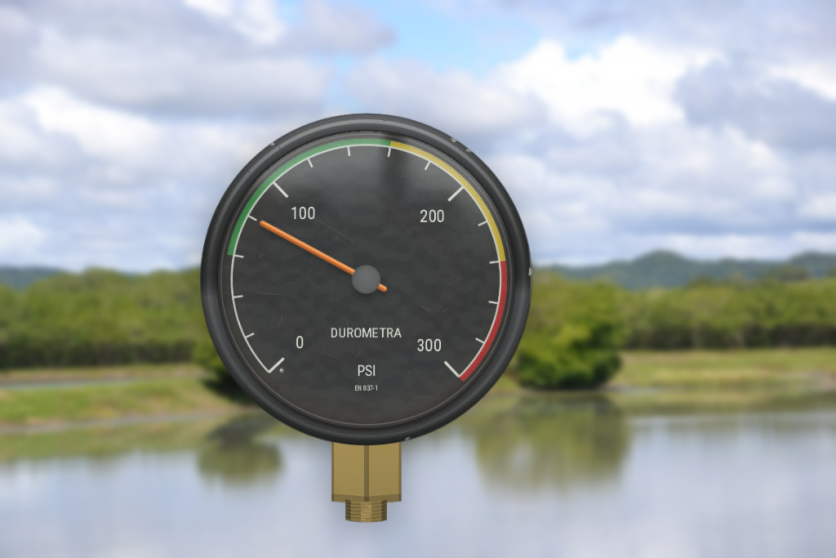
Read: 80 psi
